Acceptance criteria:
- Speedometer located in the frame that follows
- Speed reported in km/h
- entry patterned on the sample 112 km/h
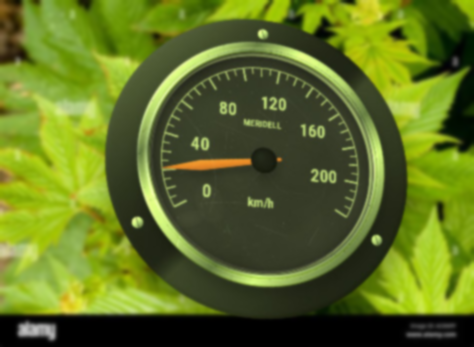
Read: 20 km/h
